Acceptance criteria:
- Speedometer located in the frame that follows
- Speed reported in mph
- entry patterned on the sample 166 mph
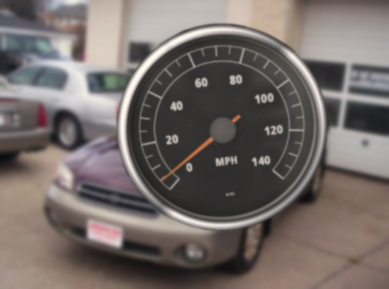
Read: 5 mph
